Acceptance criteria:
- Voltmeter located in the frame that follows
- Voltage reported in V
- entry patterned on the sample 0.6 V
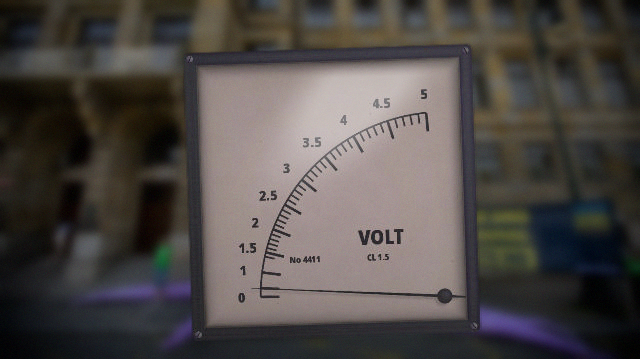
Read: 0.5 V
